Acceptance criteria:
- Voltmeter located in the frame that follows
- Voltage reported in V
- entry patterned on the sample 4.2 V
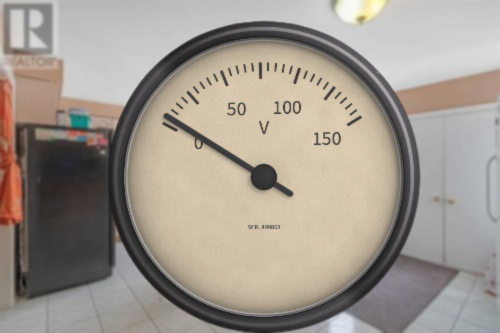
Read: 5 V
